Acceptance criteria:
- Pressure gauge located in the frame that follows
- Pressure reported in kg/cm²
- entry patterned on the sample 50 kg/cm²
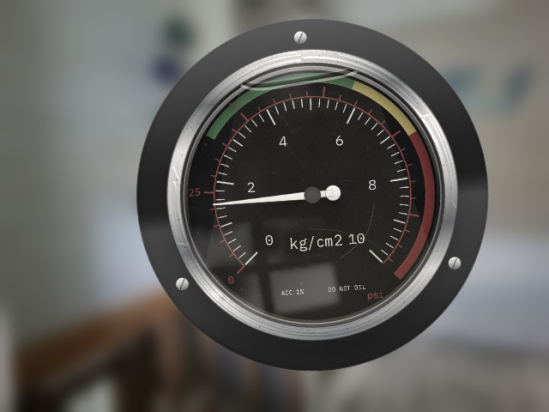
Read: 1.5 kg/cm²
